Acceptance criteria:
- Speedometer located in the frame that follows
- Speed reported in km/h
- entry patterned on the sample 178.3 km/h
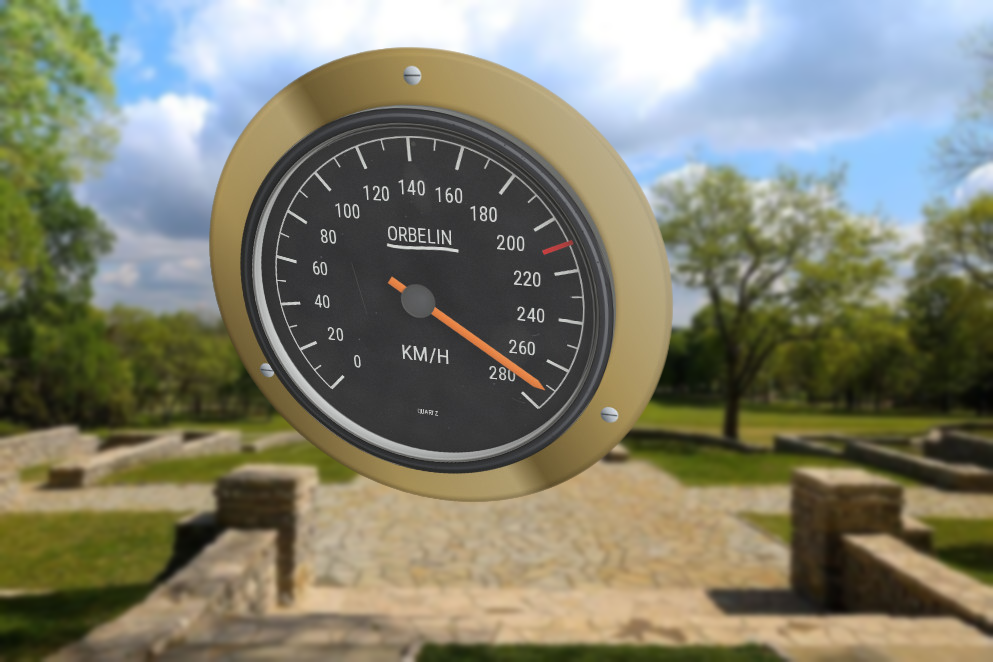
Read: 270 km/h
